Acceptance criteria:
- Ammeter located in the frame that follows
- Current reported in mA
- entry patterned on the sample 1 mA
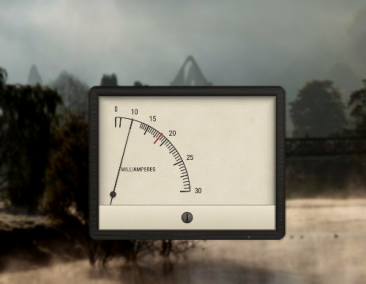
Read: 10 mA
